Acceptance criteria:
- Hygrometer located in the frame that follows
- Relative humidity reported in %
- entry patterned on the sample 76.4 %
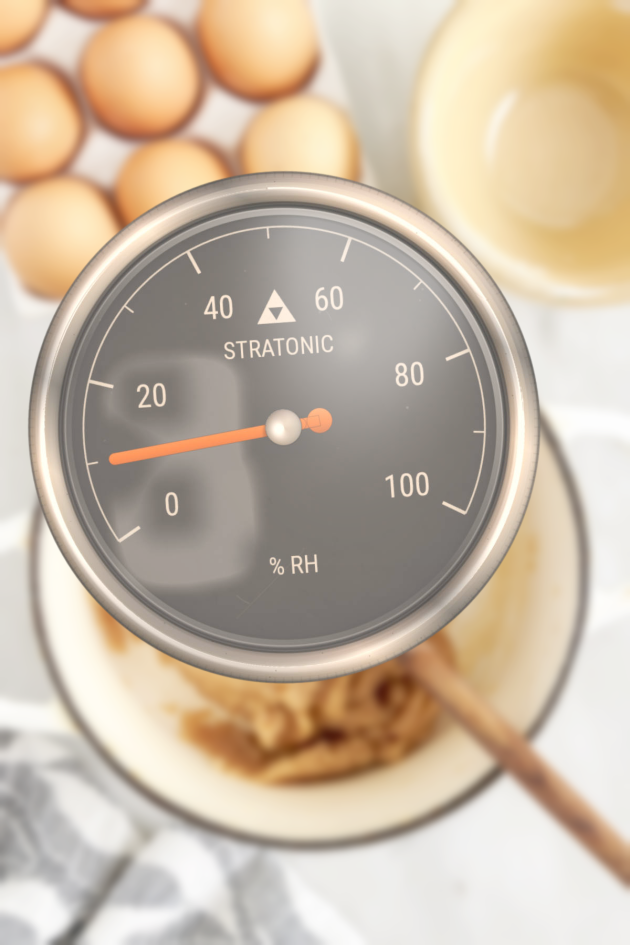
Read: 10 %
